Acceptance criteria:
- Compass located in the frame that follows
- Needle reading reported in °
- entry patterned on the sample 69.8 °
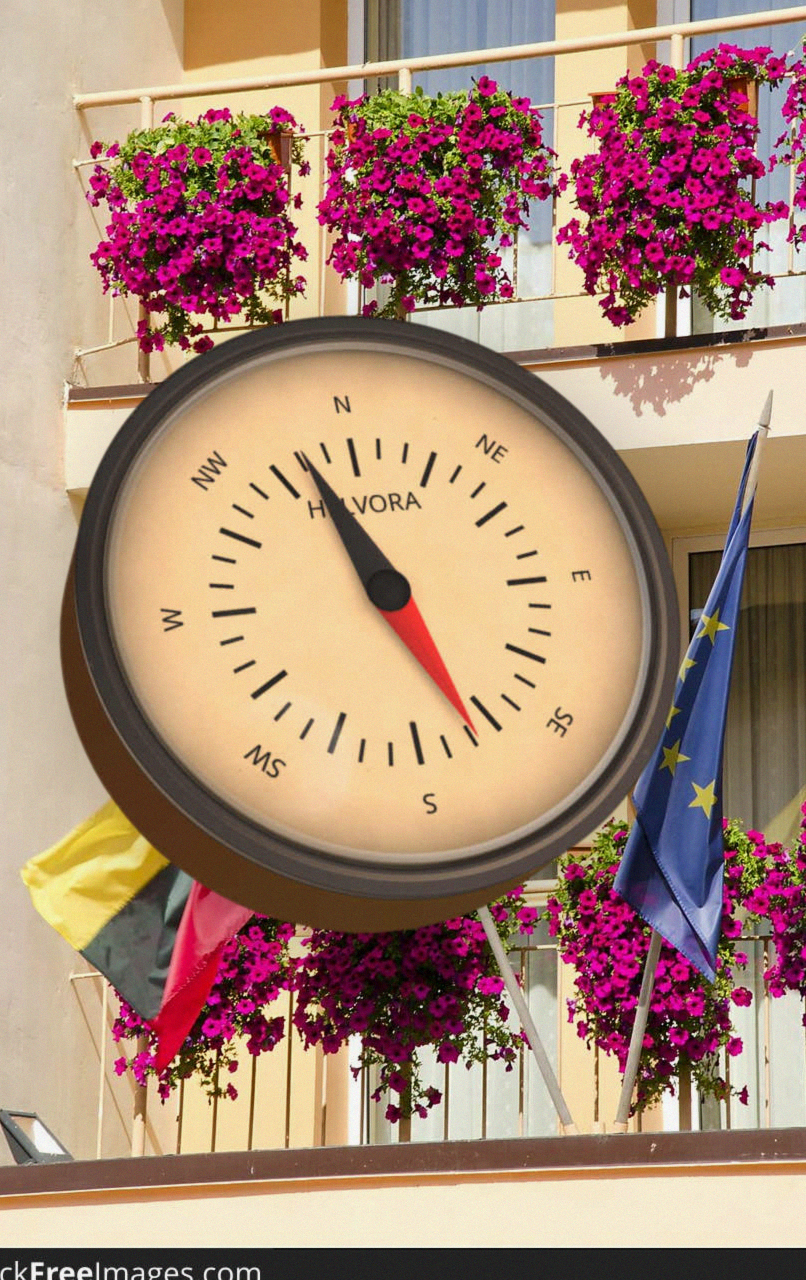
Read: 160 °
